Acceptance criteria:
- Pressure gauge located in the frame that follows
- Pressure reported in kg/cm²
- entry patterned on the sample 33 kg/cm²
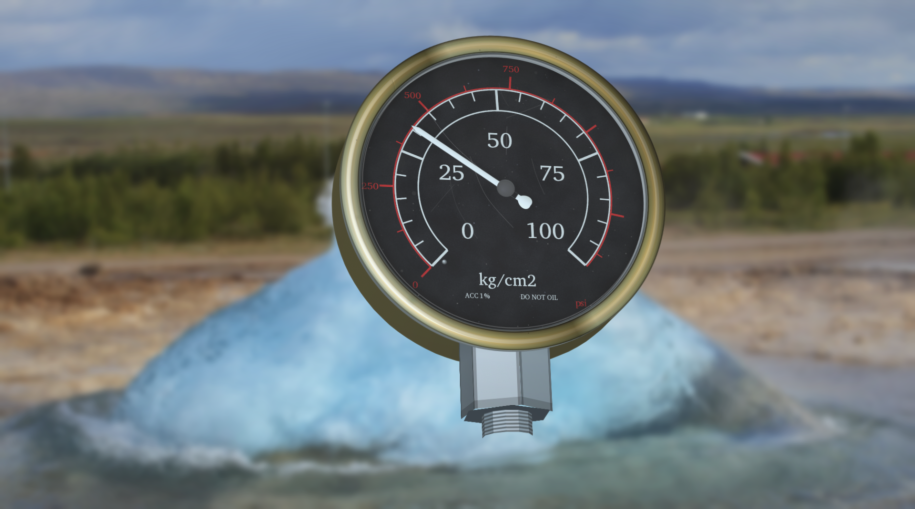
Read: 30 kg/cm²
